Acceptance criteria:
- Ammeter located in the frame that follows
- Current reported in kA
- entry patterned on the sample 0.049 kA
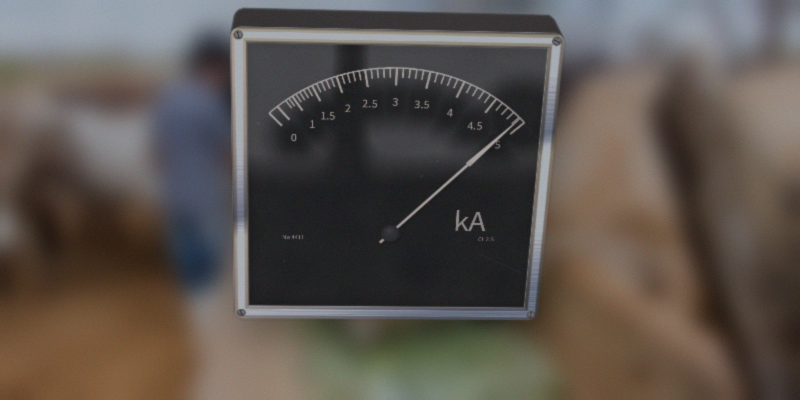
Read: 4.9 kA
